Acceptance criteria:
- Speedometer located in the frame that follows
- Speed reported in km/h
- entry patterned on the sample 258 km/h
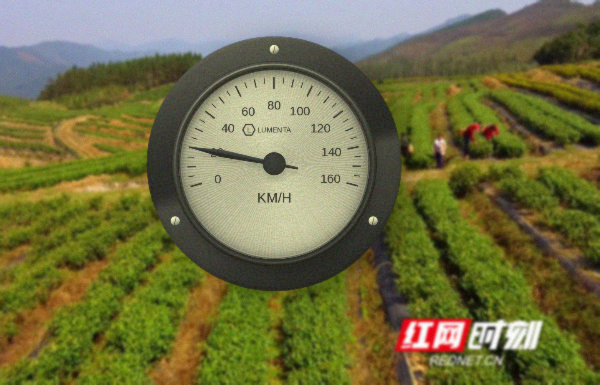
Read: 20 km/h
